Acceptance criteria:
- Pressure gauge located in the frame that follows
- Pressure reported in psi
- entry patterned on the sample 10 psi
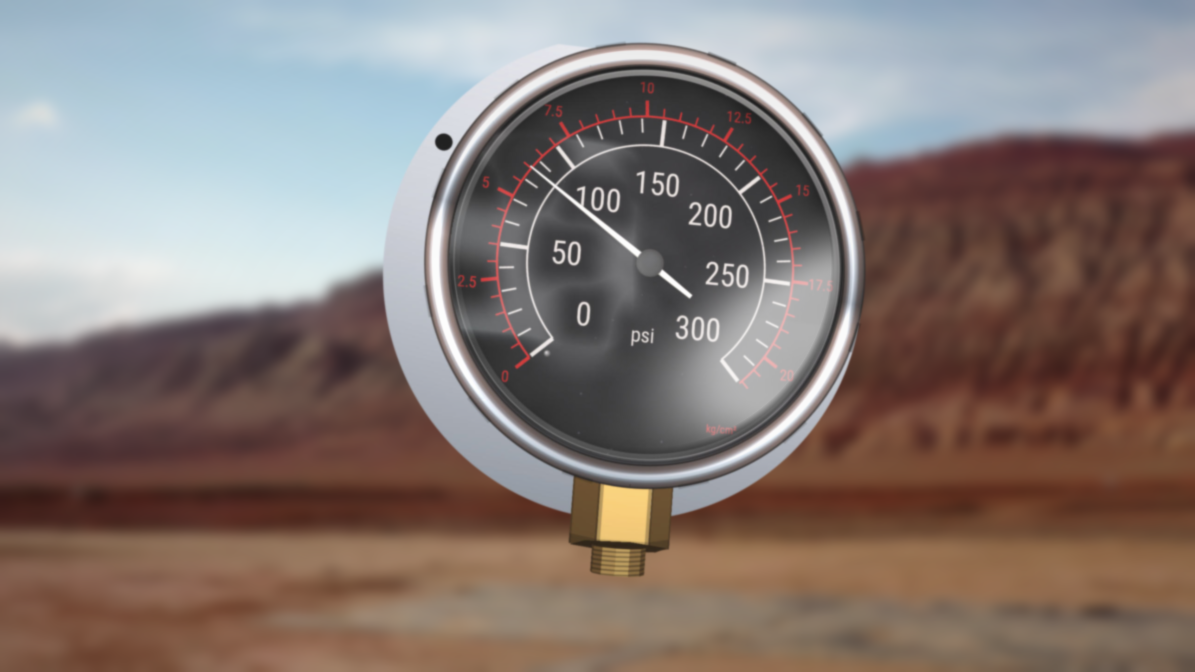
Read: 85 psi
